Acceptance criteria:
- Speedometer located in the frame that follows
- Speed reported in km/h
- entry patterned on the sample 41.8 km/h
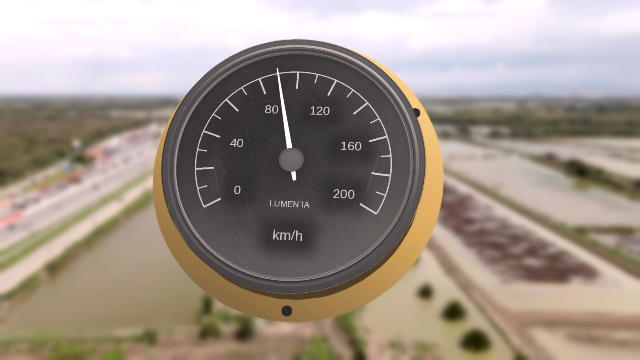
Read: 90 km/h
